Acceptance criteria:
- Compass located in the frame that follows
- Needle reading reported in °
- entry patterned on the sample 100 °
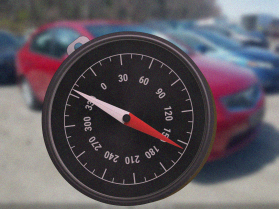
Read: 155 °
